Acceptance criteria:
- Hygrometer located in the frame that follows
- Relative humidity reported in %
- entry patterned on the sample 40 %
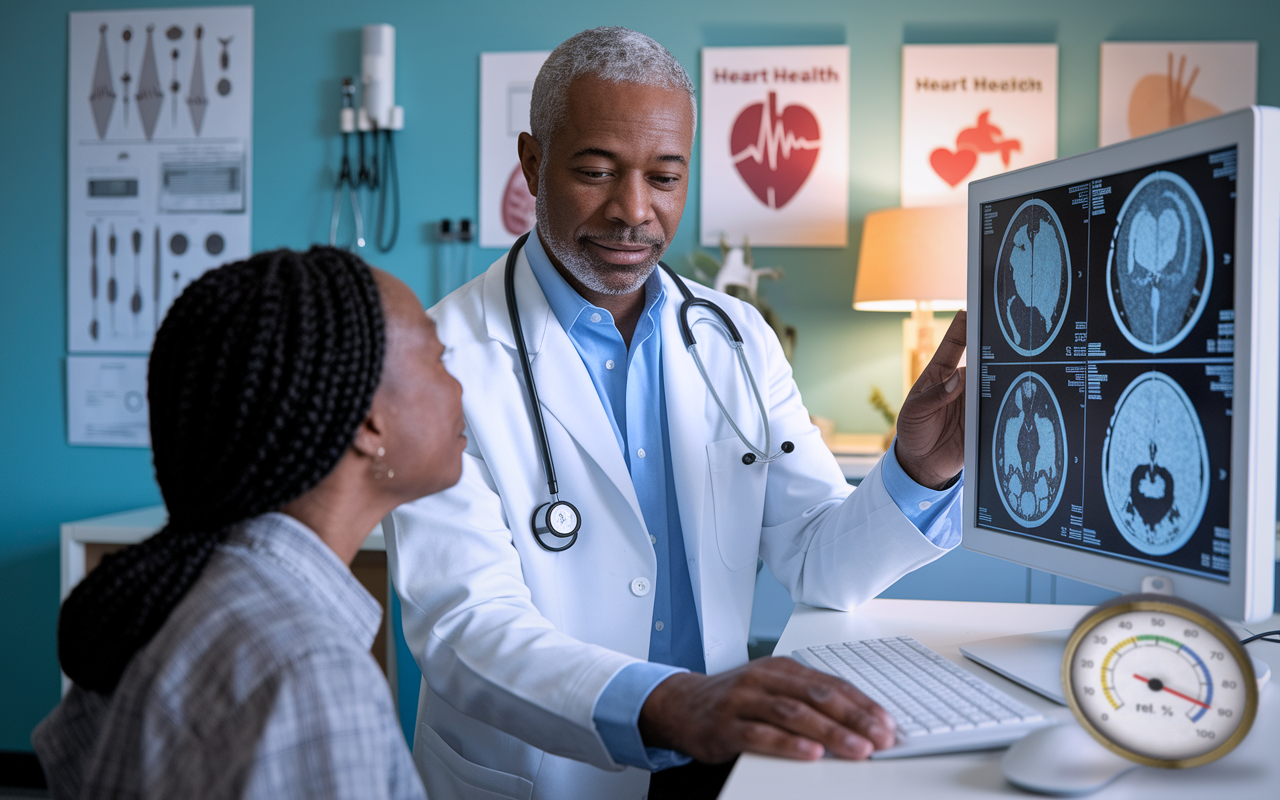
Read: 90 %
